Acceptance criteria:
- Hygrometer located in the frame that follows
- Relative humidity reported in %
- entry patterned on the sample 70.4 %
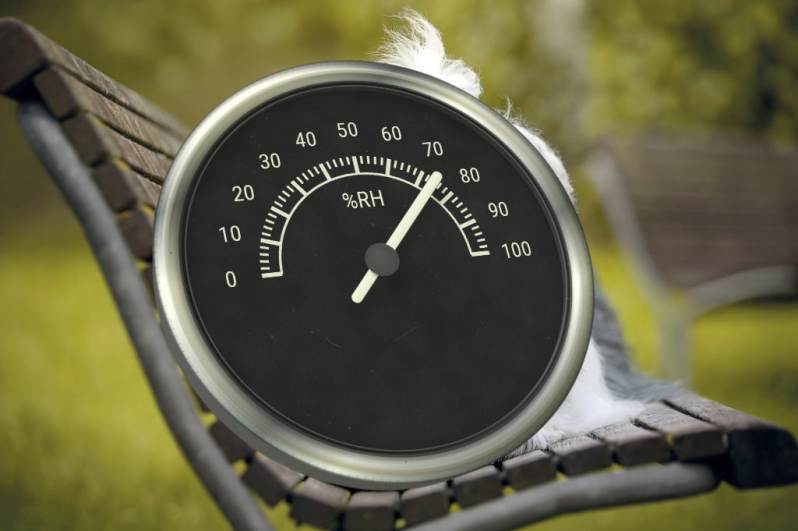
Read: 74 %
